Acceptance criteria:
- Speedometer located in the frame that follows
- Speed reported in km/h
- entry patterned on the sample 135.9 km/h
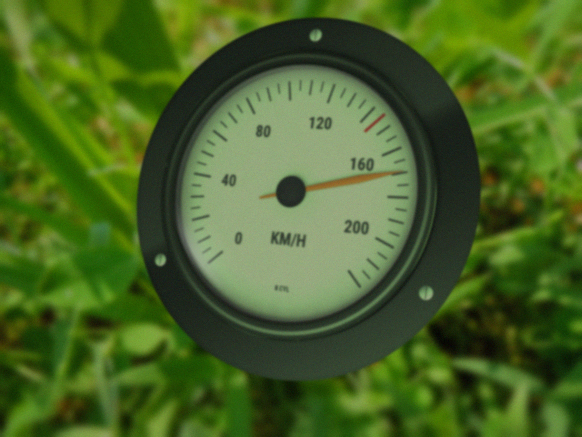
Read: 170 km/h
